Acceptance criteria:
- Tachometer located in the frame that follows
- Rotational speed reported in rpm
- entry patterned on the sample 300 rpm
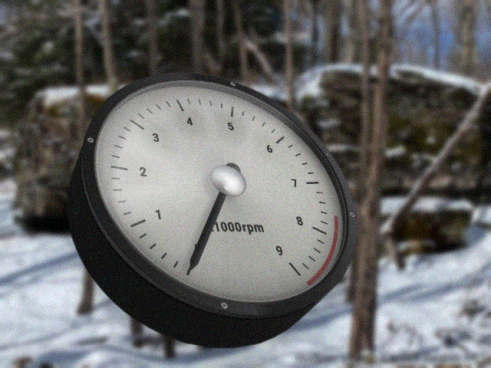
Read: 0 rpm
